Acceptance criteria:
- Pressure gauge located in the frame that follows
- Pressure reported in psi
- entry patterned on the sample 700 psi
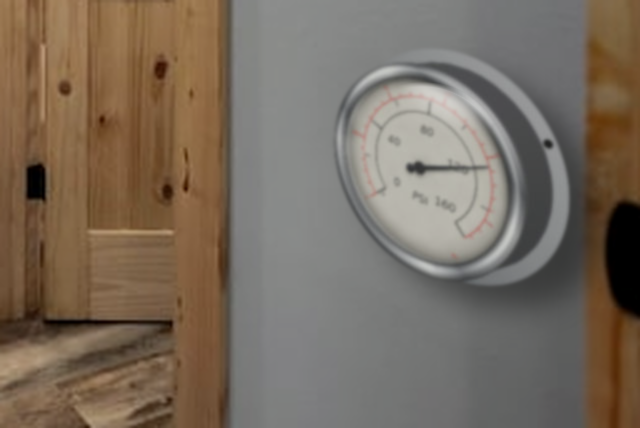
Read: 120 psi
